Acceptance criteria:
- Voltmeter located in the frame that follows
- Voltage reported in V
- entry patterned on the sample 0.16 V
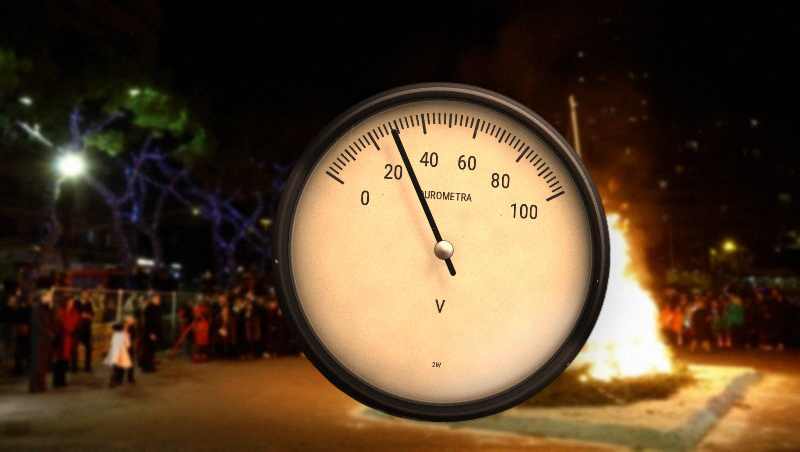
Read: 28 V
